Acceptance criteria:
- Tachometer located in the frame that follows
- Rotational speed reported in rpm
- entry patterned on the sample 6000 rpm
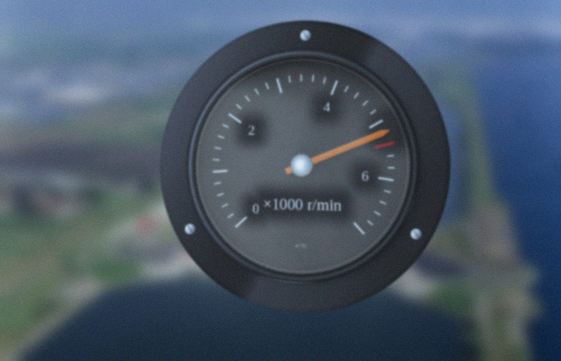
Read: 5200 rpm
